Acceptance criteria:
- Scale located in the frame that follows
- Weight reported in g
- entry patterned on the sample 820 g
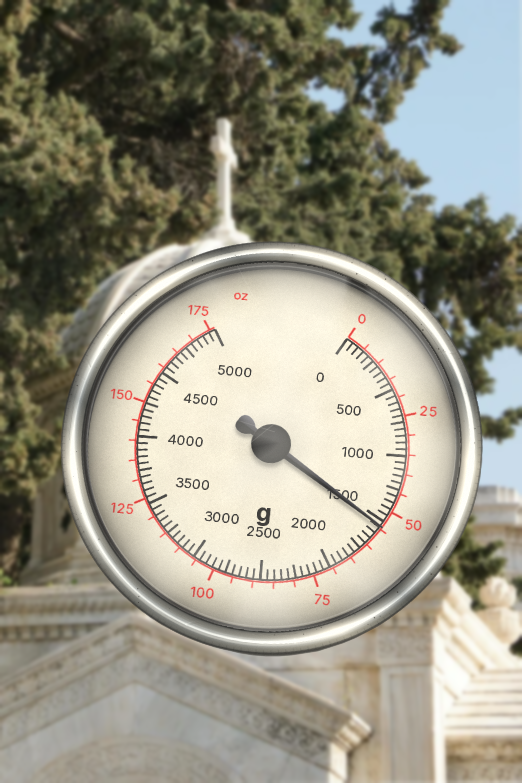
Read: 1550 g
